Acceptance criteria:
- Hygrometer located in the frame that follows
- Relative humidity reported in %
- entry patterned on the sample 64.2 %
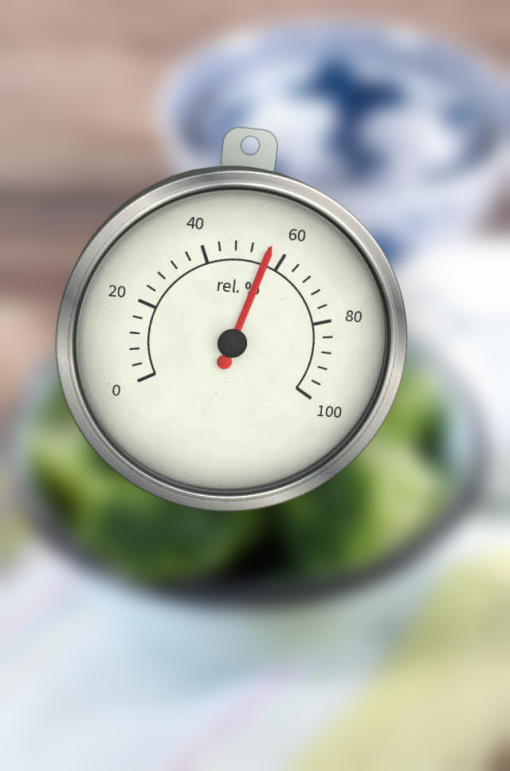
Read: 56 %
